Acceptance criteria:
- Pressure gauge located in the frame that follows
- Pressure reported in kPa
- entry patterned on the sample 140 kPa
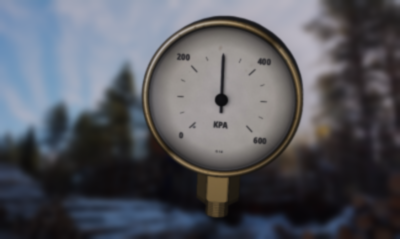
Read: 300 kPa
